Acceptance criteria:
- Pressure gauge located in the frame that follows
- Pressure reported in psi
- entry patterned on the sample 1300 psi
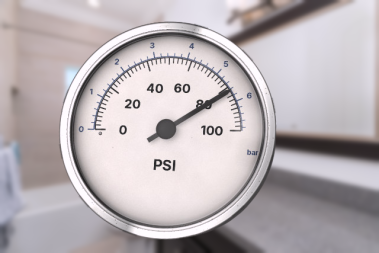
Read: 82 psi
